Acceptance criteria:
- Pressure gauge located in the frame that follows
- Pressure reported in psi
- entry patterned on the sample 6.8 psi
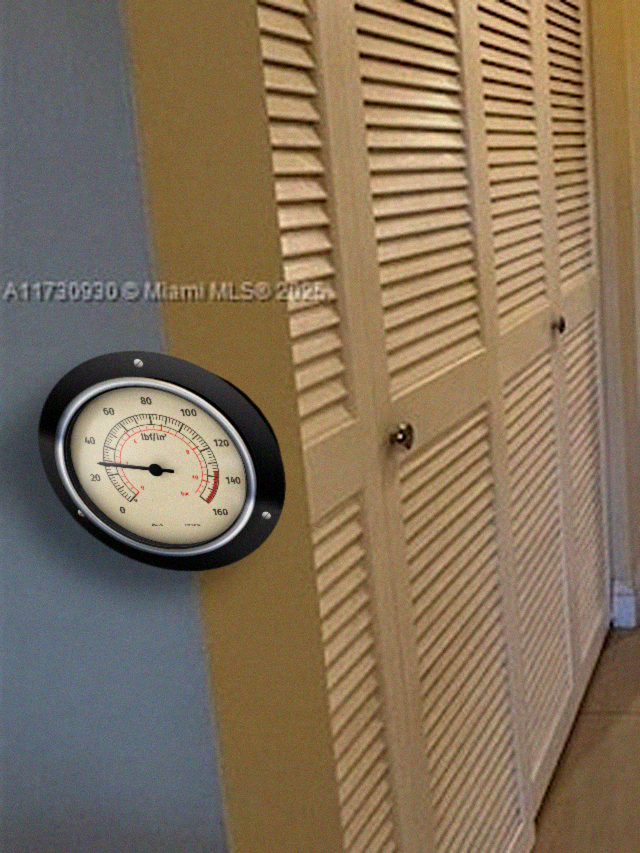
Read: 30 psi
